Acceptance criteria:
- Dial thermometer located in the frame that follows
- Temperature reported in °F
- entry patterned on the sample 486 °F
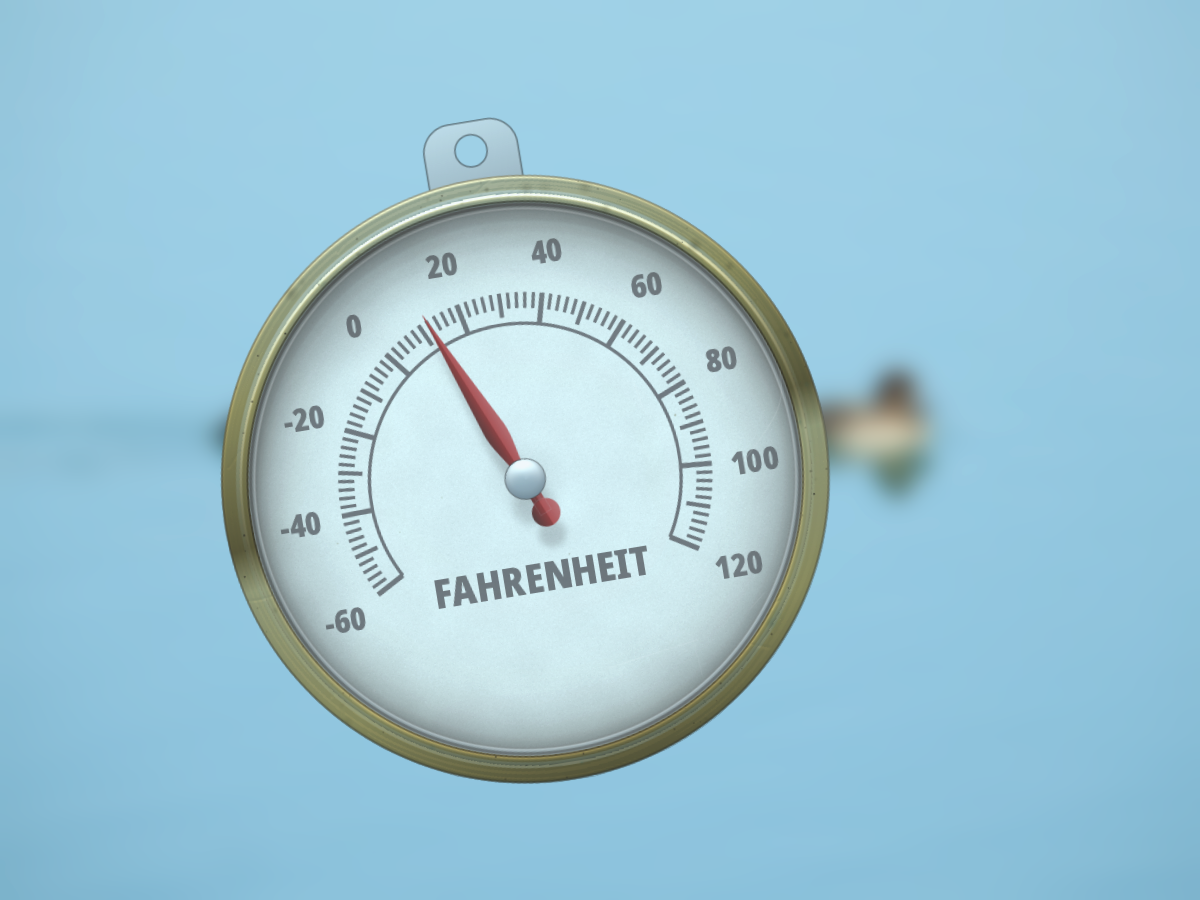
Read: 12 °F
